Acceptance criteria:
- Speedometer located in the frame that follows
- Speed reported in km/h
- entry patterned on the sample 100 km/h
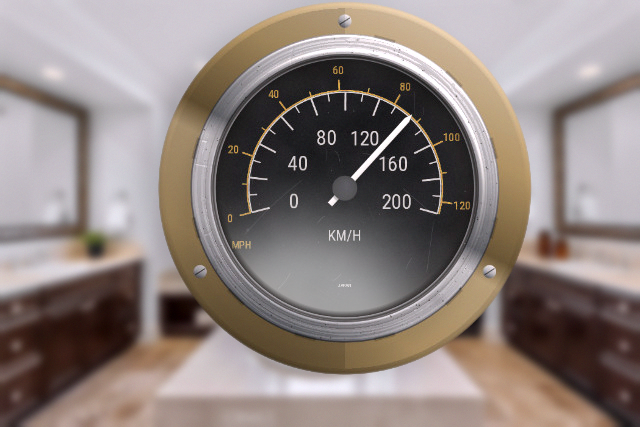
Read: 140 km/h
